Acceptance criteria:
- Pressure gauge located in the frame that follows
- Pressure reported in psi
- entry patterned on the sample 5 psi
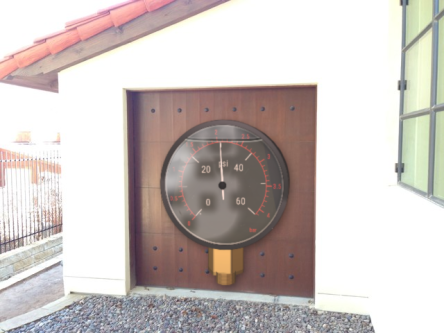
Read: 30 psi
